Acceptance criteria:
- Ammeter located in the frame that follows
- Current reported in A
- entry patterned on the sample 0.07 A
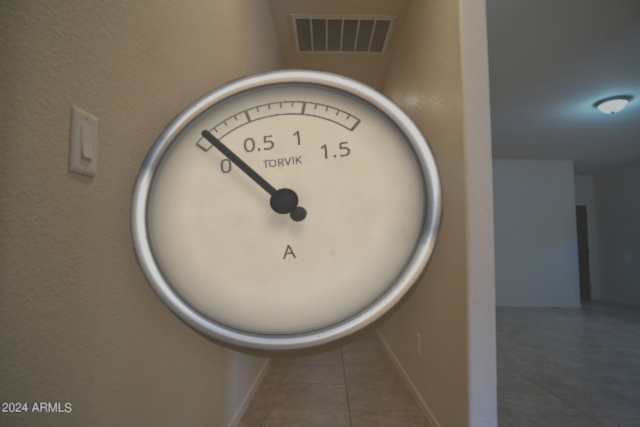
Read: 0.1 A
